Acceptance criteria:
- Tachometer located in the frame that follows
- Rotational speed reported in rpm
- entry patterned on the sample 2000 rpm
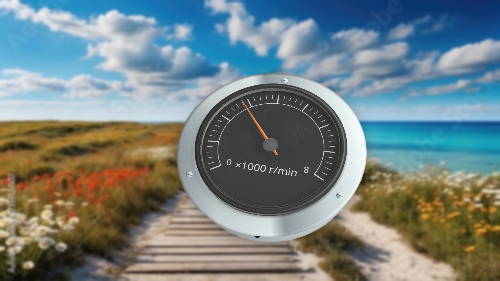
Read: 2800 rpm
